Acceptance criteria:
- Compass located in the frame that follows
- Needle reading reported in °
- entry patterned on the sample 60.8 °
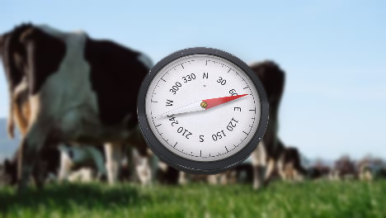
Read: 70 °
